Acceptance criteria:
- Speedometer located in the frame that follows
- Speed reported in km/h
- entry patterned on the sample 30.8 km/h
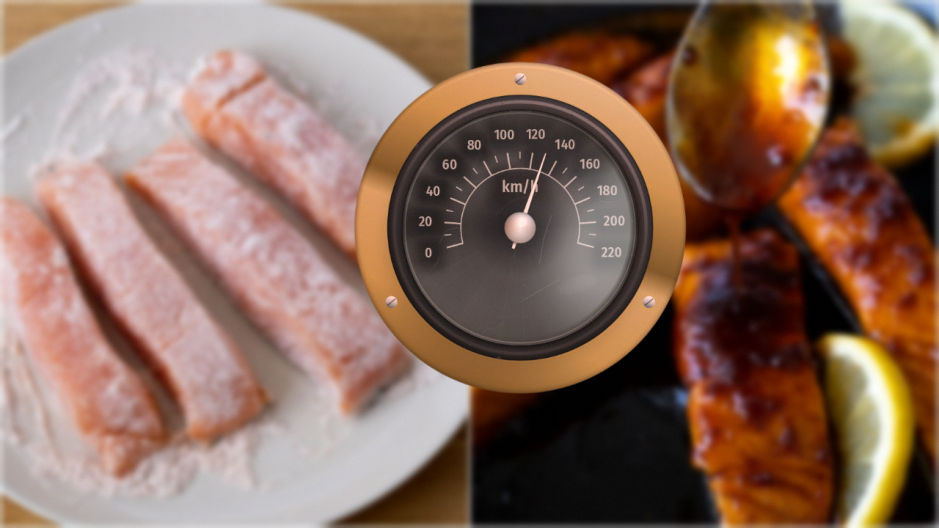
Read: 130 km/h
